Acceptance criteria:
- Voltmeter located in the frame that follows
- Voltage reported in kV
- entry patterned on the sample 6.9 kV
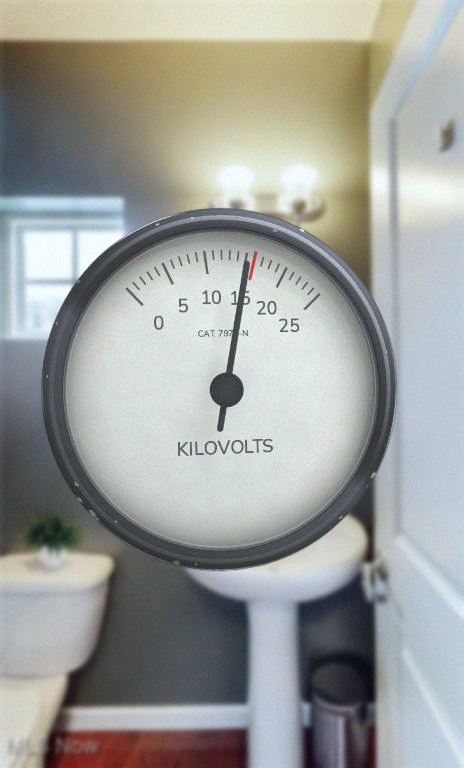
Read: 15 kV
